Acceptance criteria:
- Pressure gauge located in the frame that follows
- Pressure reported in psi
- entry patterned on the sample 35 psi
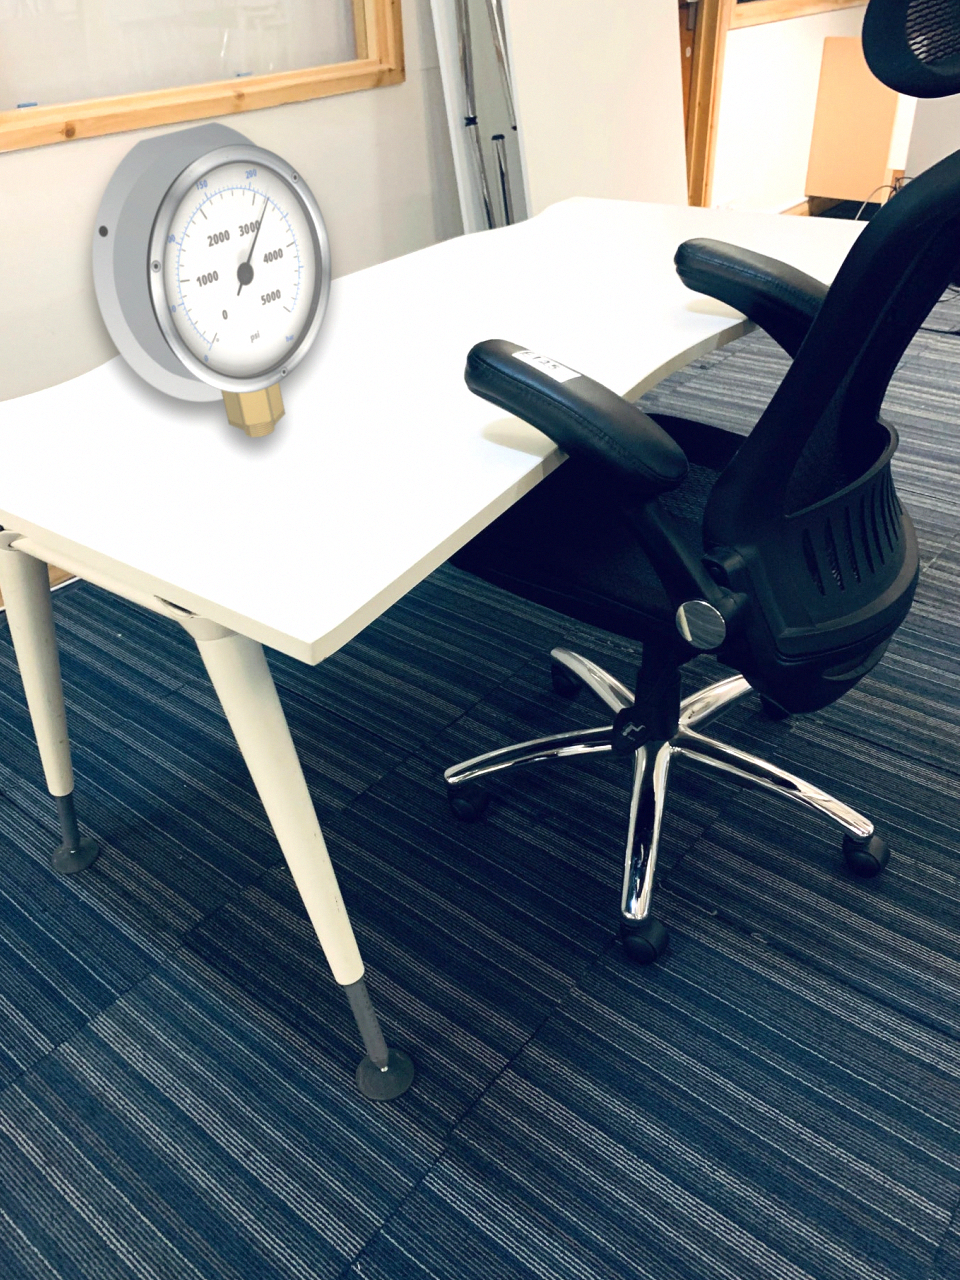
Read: 3200 psi
